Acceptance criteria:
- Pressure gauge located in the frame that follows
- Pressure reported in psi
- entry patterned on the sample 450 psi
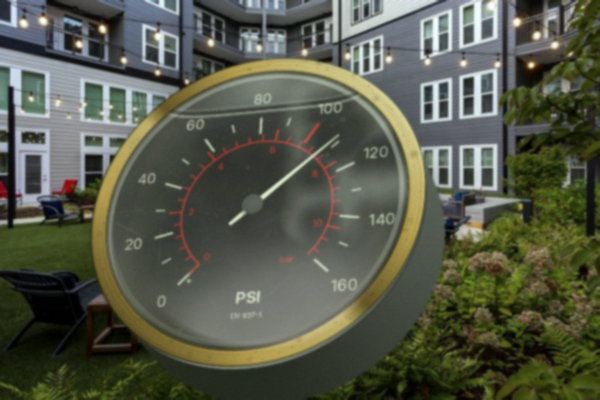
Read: 110 psi
